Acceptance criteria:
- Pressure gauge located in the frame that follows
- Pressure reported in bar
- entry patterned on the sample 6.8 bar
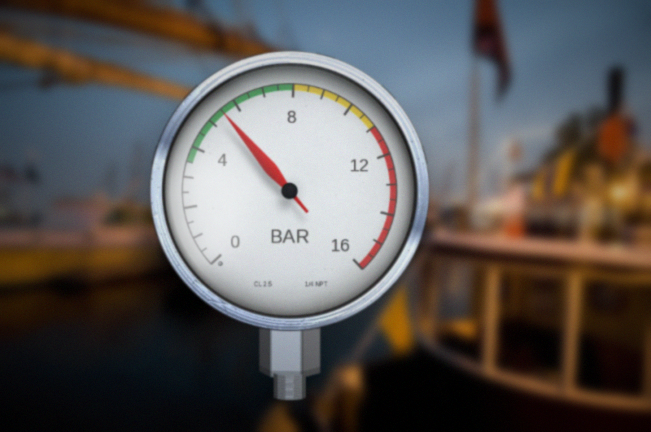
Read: 5.5 bar
